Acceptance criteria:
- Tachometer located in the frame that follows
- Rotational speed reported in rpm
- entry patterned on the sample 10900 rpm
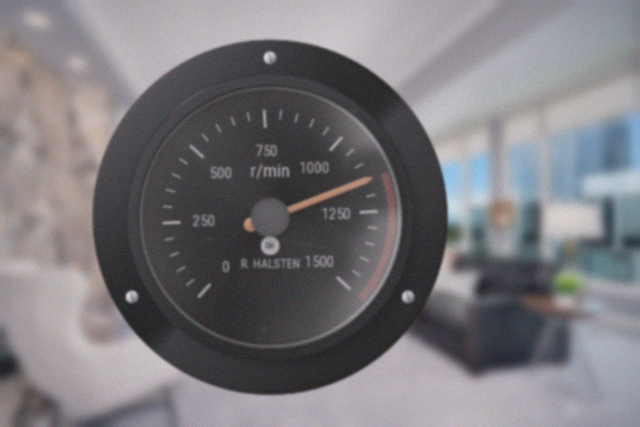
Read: 1150 rpm
